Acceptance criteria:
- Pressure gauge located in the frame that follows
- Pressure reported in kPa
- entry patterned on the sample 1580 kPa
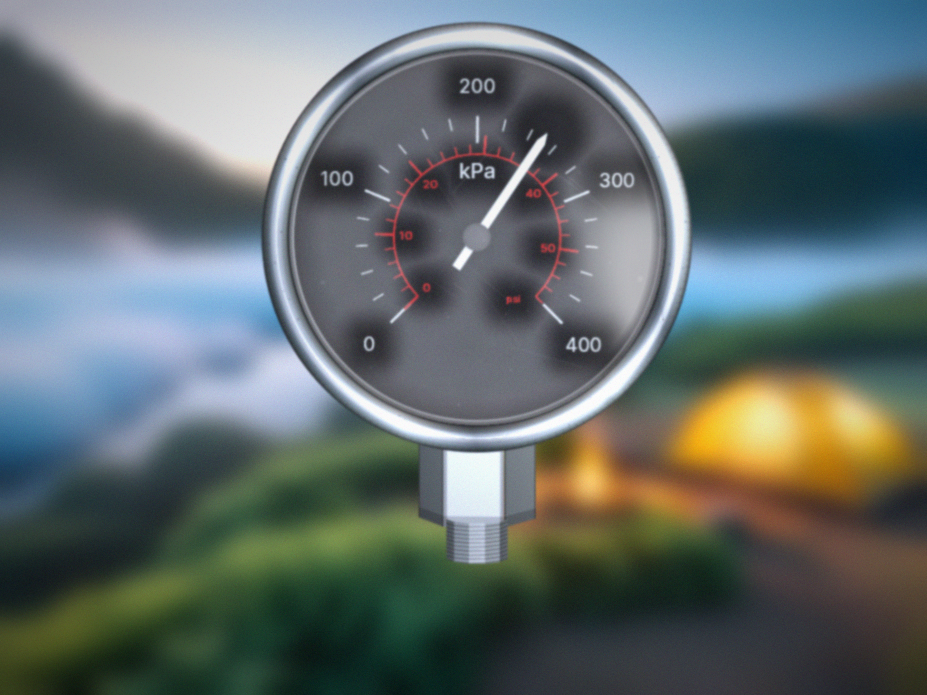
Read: 250 kPa
